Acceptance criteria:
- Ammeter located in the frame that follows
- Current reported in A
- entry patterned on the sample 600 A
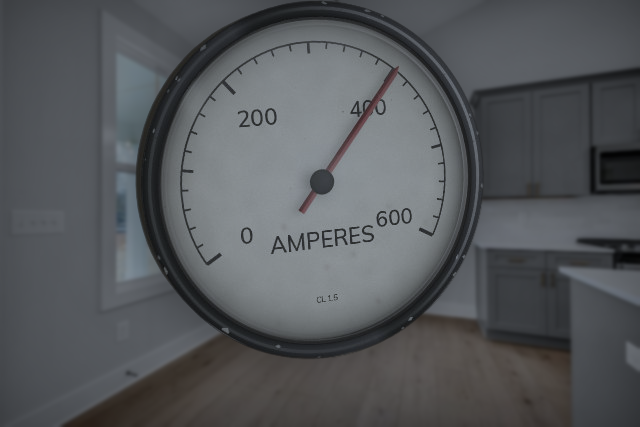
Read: 400 A
